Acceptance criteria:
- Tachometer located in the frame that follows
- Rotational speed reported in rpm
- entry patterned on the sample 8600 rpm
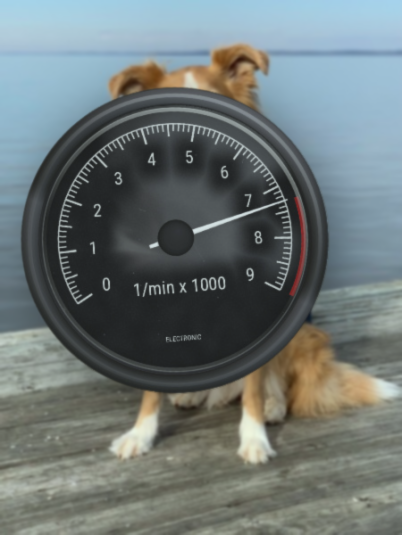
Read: 7300 rpm
